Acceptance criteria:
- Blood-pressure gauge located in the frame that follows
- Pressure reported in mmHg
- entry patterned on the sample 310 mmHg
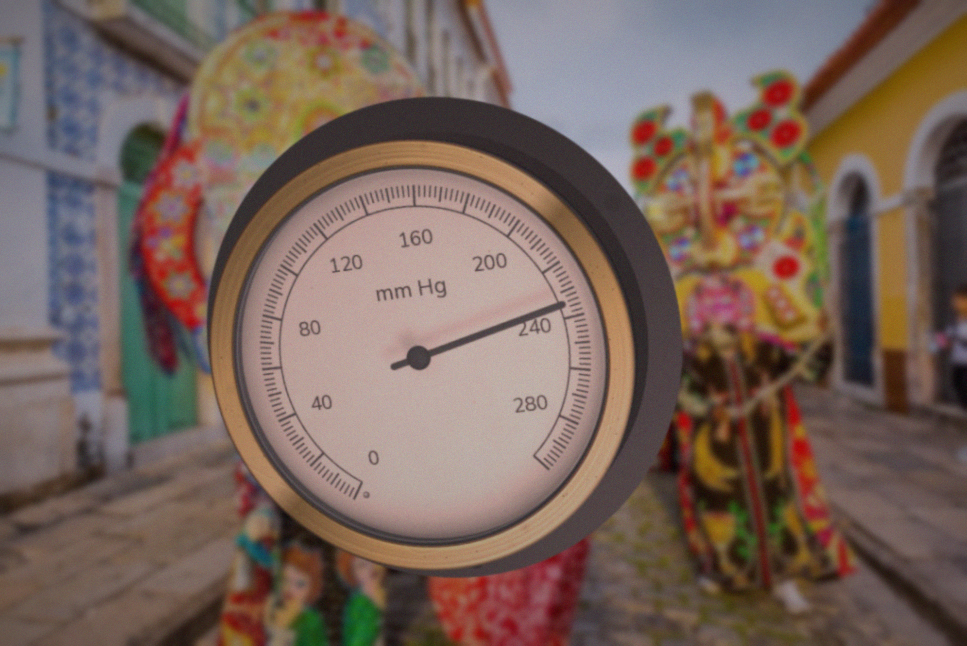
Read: 234 mmHg
